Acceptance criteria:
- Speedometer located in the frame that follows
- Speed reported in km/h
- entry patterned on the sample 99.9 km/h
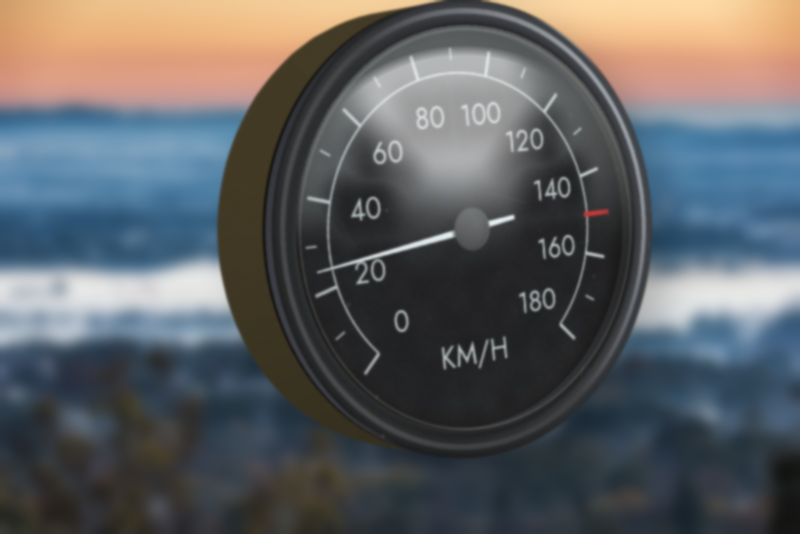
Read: 25 km/h
